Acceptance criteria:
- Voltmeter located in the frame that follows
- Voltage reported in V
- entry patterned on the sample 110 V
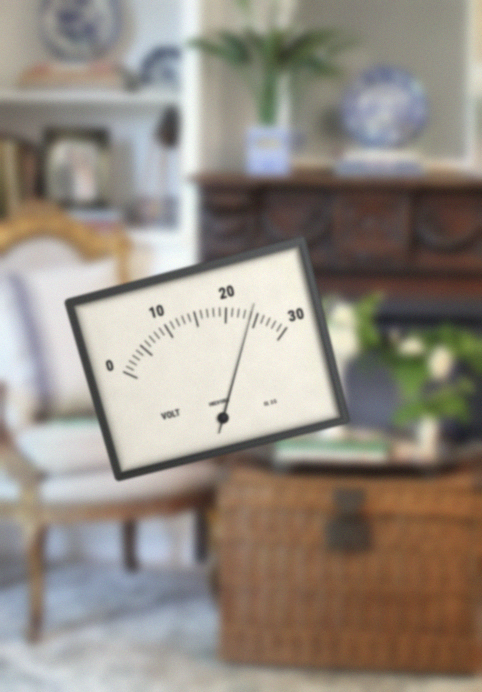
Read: 24 V
